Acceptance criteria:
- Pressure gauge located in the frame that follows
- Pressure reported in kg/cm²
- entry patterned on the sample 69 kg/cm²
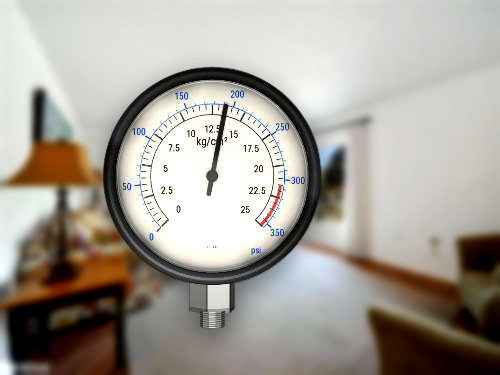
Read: 13.5 kg/cm²
